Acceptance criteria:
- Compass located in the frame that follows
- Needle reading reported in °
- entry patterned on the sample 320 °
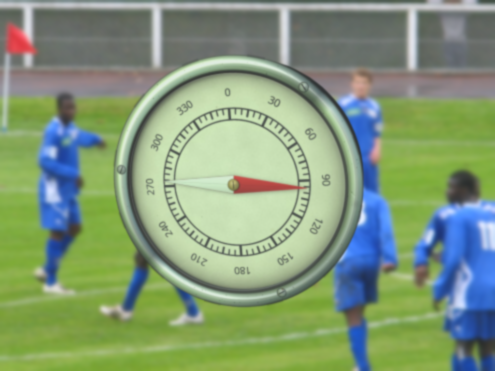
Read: 95 °
